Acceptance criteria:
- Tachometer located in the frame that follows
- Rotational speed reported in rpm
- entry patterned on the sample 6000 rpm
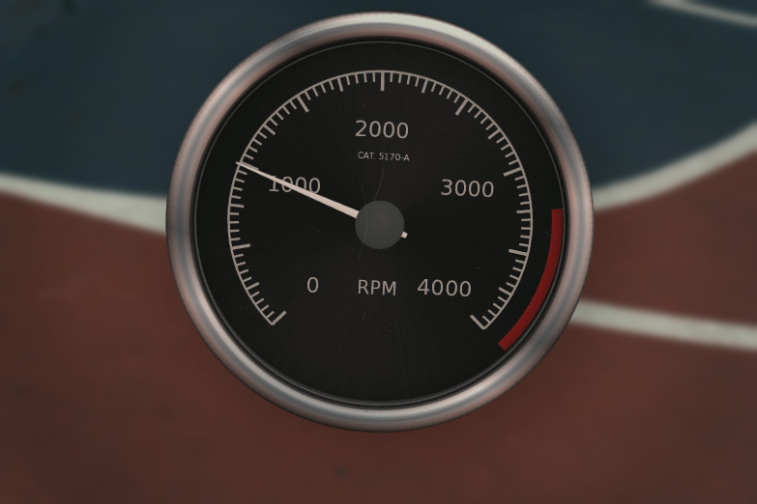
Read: 1000 rpm
